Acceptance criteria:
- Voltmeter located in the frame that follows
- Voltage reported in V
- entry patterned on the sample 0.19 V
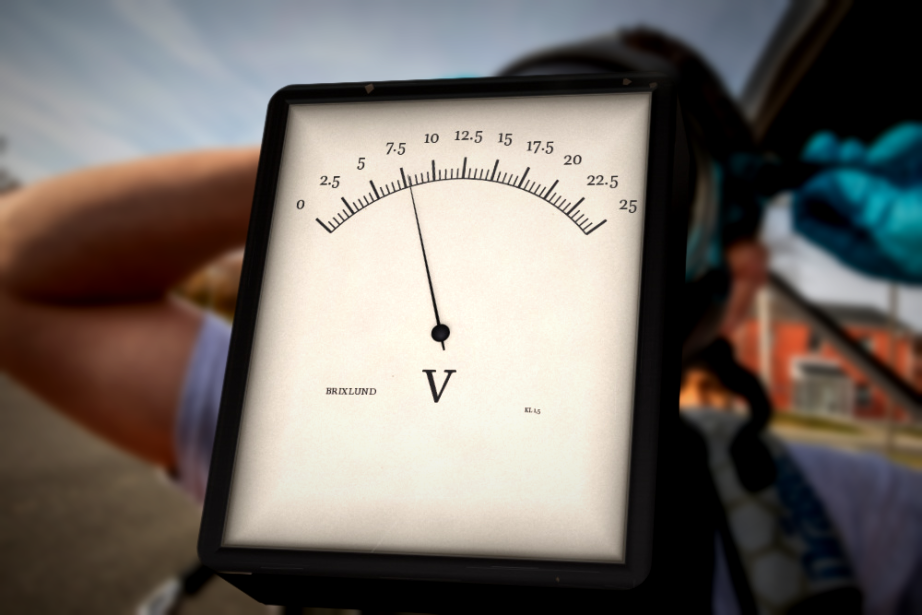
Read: 8 V
